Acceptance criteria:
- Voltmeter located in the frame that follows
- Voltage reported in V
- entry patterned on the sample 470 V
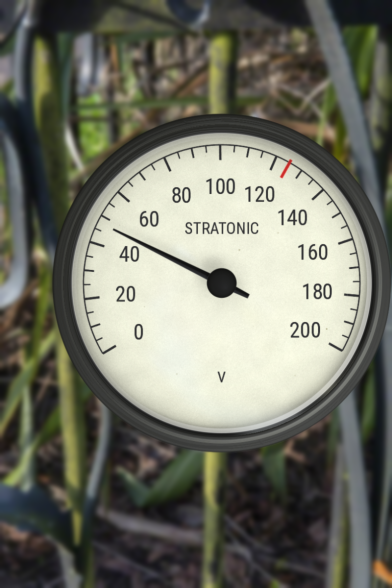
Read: 47.5 V
